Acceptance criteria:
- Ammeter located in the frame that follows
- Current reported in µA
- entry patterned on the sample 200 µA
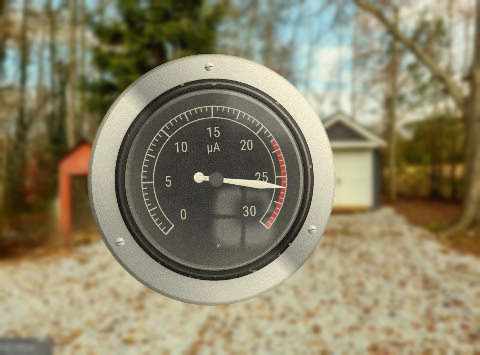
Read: 26 µA
